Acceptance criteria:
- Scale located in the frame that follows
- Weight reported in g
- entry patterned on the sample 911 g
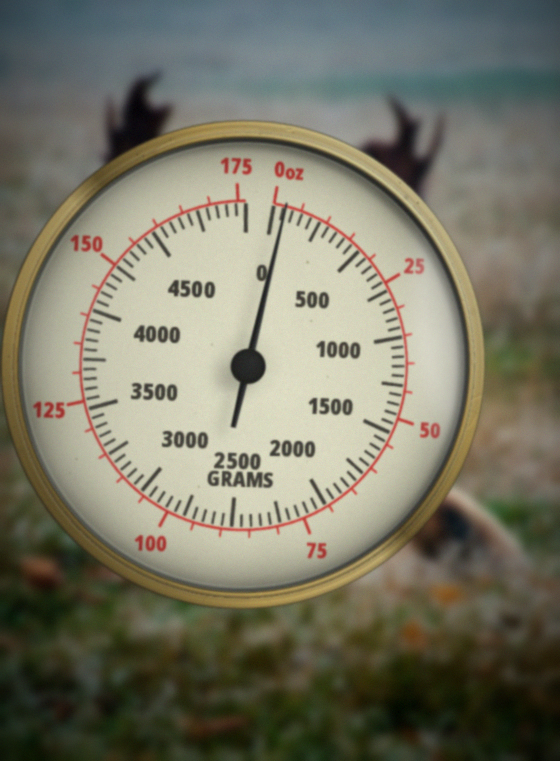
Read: 50 g
